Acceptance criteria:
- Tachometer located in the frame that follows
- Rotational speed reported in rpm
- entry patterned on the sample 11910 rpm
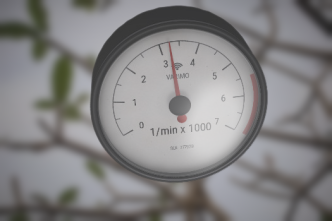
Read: 3250 rpm
